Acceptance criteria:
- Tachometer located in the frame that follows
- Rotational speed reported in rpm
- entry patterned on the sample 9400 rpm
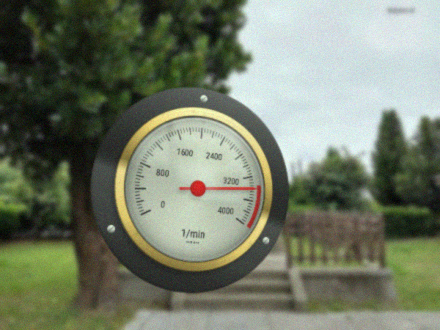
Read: 3400 rpm
